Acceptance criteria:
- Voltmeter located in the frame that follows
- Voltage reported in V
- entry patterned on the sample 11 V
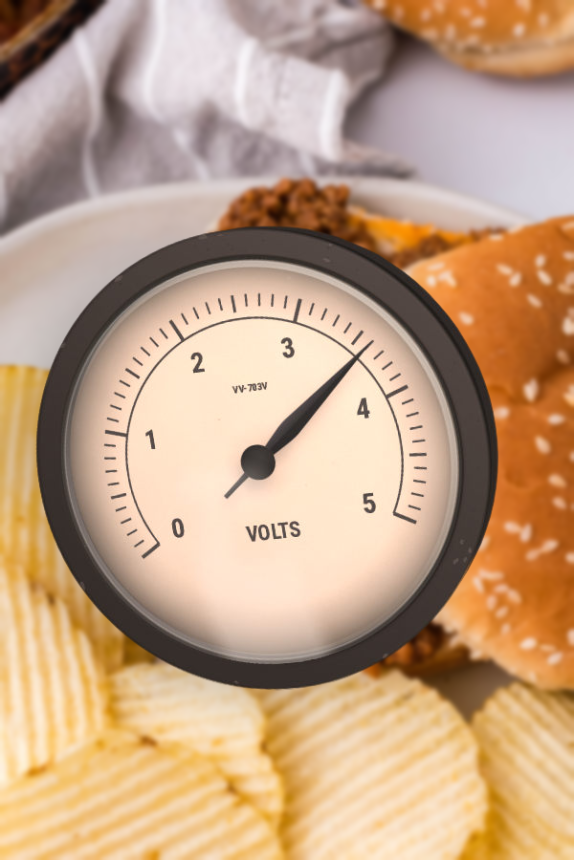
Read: 3.6 V
